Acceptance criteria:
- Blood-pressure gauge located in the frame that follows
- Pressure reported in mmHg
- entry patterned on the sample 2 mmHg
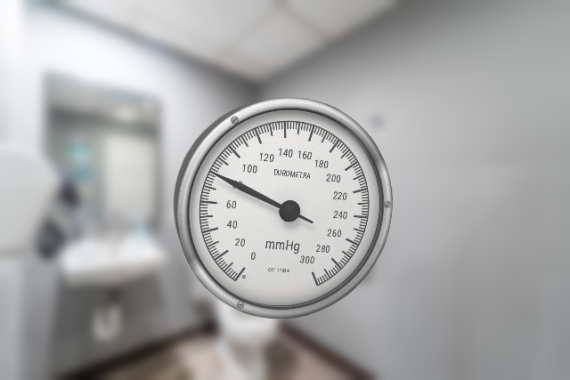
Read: 80 mmHg
